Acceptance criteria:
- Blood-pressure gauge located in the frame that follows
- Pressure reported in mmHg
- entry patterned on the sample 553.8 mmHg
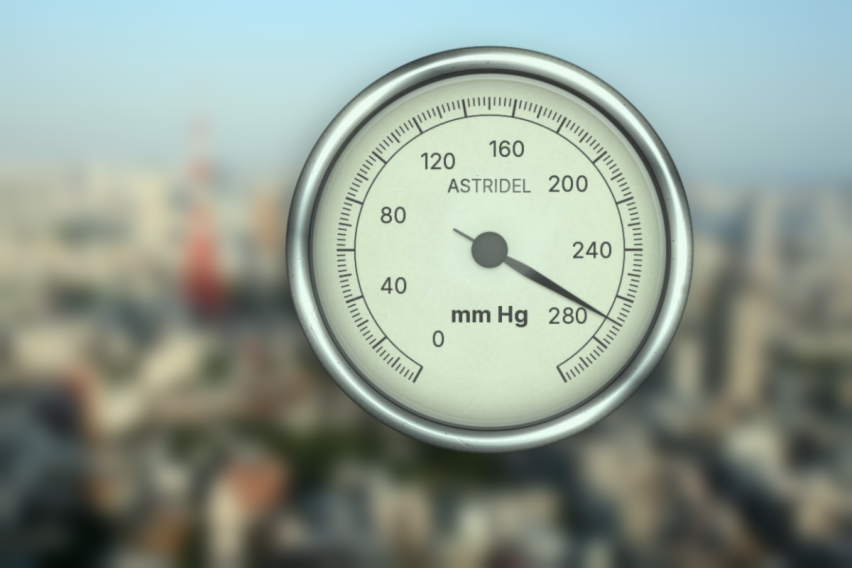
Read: 270 mmHg
